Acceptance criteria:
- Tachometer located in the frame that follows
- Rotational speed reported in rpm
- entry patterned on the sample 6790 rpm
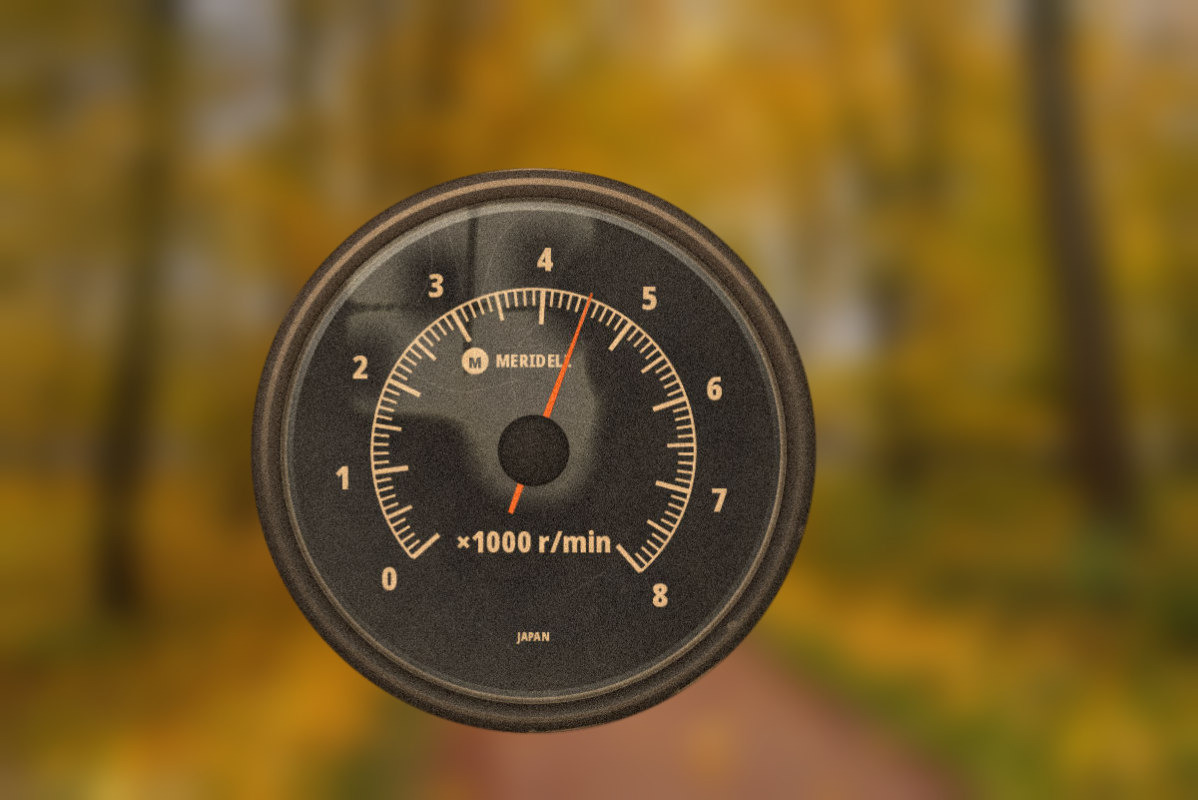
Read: 4500 rpm
